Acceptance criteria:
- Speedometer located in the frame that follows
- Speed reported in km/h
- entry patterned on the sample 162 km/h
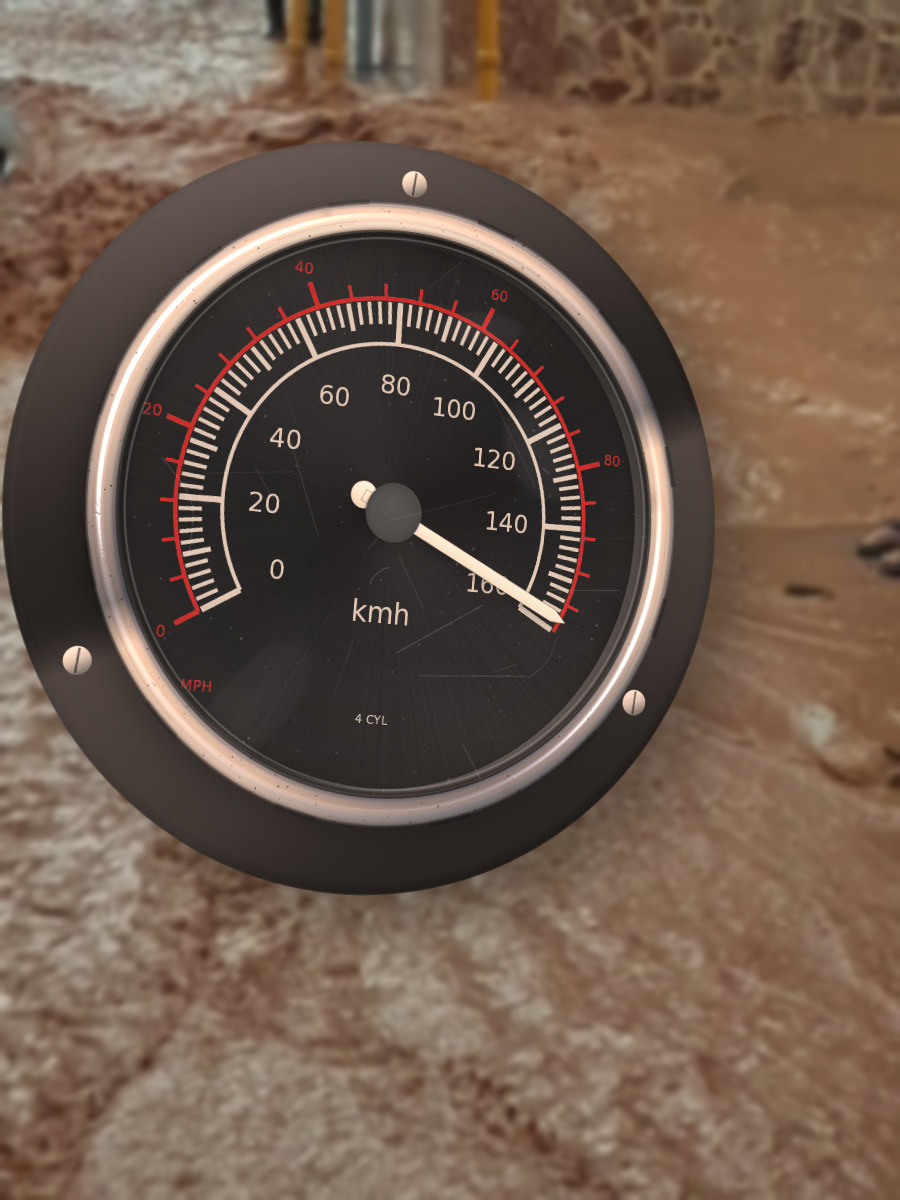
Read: 158 km/h
